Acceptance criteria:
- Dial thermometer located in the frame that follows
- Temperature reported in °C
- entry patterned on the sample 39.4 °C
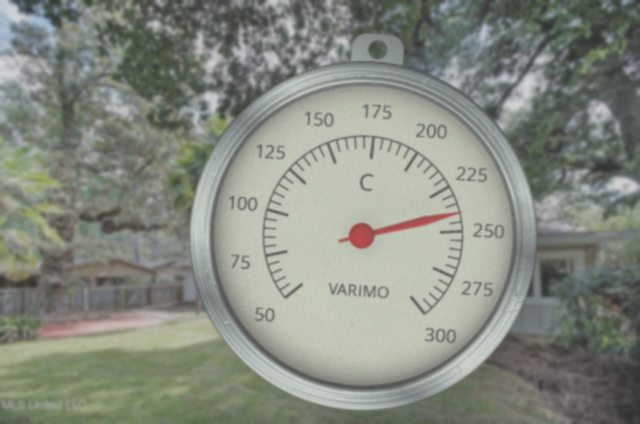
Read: 240 °C
